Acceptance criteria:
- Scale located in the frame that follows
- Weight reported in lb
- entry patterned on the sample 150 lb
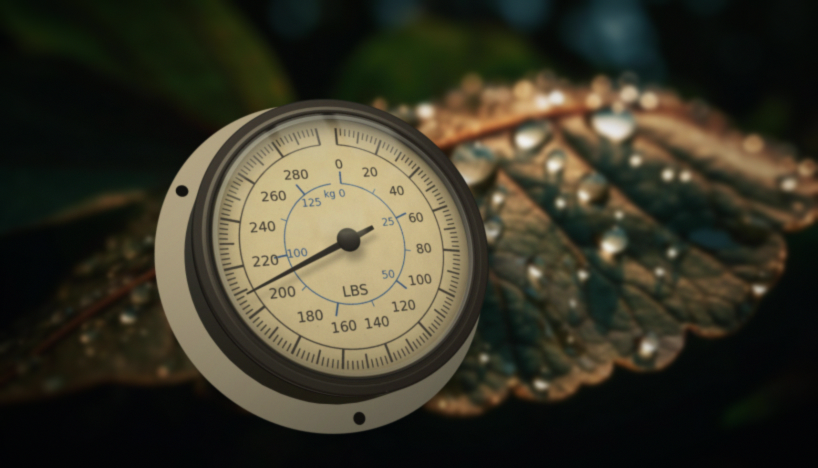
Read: 208 lb
